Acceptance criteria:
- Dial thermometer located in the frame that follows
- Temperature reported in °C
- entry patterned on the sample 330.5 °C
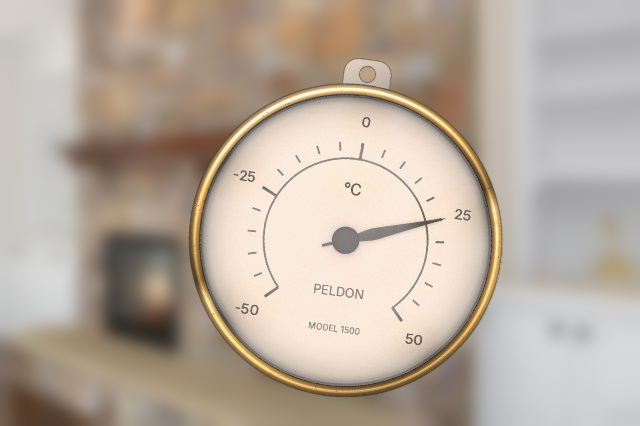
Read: 25 °C
